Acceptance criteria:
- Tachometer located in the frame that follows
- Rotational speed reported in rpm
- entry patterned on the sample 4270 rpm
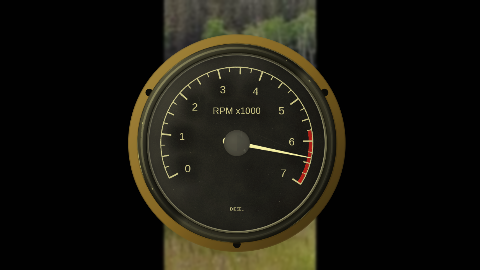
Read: 6375 rpm
